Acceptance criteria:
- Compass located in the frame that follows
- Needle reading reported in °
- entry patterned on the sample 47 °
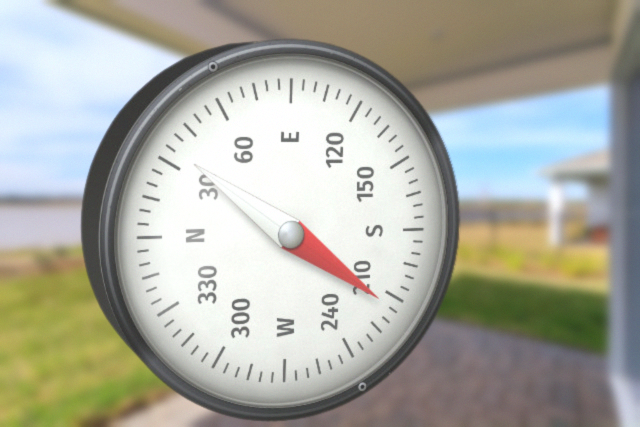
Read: 215 °
